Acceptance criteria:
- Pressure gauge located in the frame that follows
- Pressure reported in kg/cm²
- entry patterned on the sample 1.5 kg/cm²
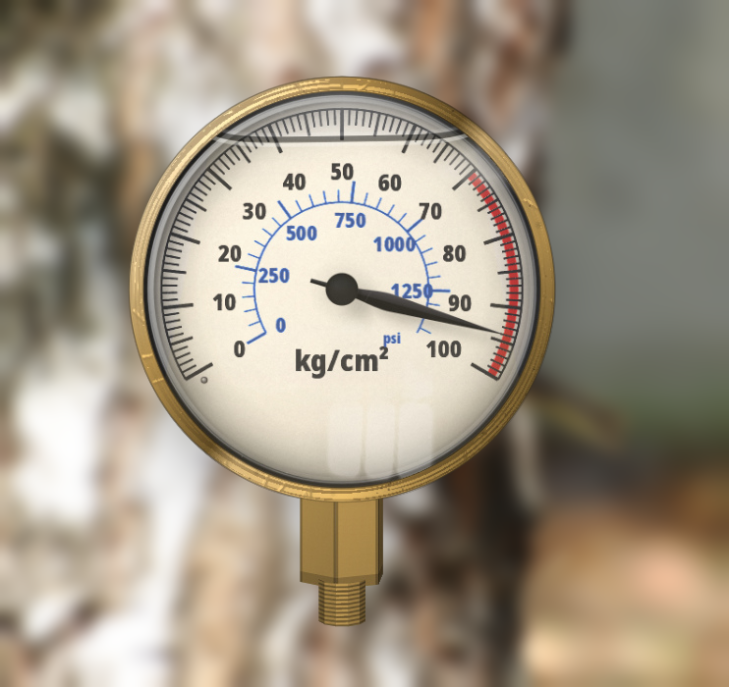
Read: 94 kg/cm²
